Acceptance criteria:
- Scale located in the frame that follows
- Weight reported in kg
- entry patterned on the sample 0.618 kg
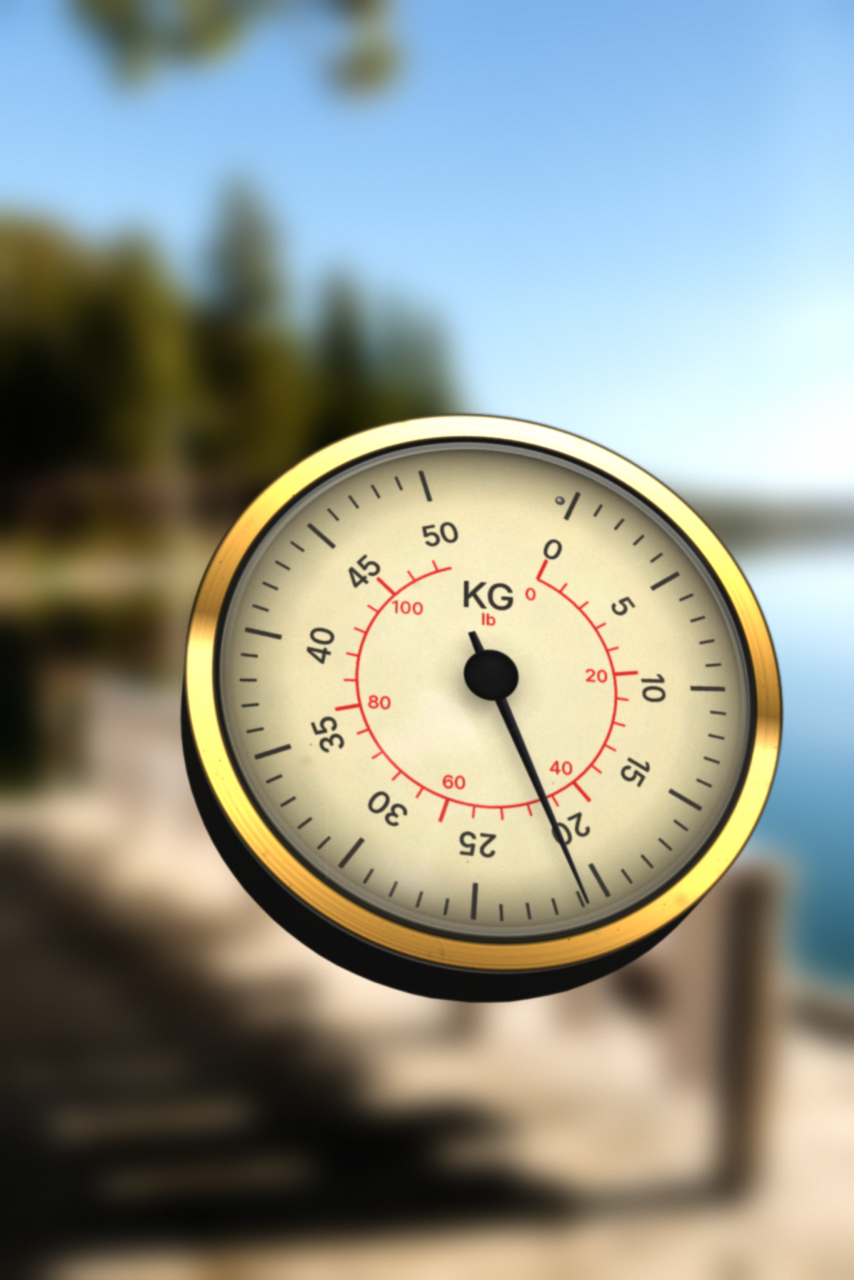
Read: 21 kg
